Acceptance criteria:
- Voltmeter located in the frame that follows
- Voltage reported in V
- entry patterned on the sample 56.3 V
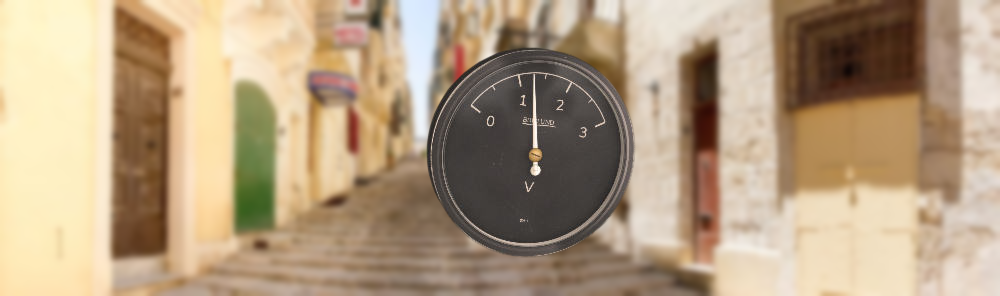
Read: 1.25 V
